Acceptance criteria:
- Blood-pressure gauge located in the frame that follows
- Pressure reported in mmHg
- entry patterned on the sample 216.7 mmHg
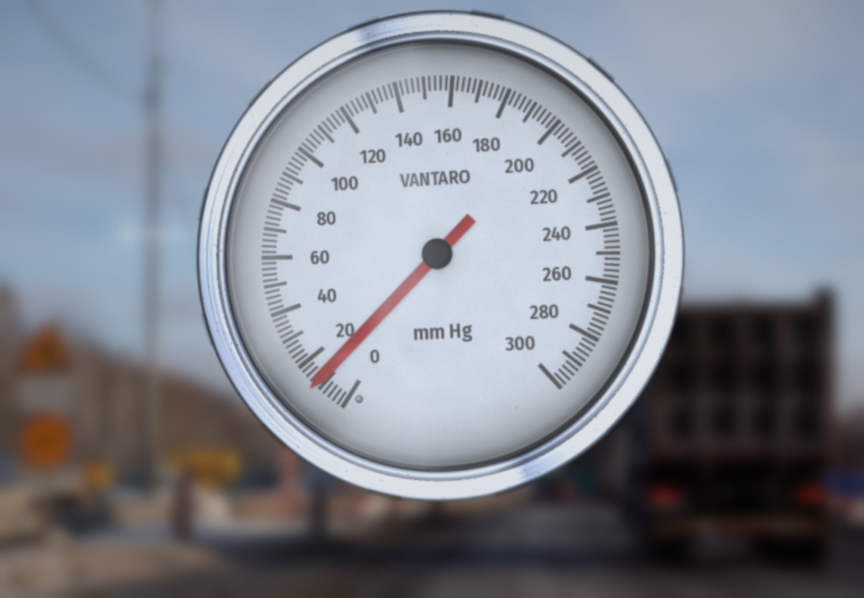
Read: 12 mmHg
